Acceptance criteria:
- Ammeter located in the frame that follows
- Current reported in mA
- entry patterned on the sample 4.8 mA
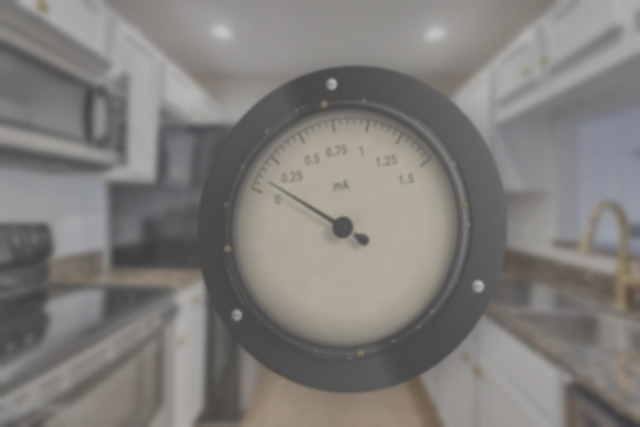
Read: 0.1 mA
